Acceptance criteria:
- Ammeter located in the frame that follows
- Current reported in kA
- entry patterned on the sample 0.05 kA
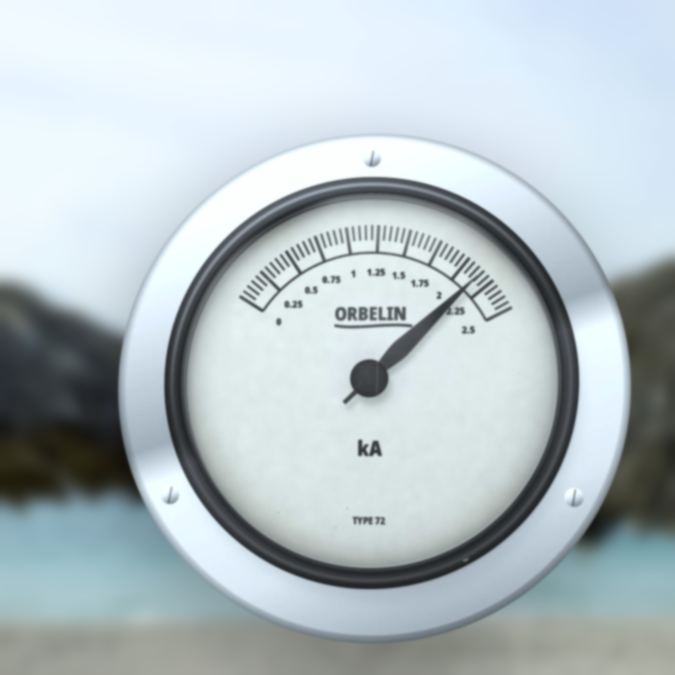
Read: 2.15 kA
